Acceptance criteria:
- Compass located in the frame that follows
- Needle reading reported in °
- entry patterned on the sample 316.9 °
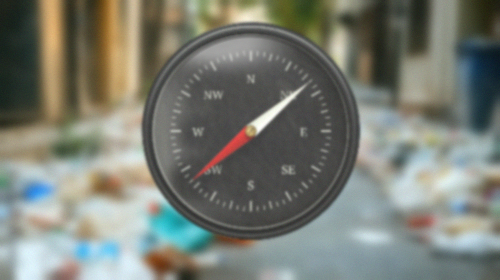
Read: 230 °
